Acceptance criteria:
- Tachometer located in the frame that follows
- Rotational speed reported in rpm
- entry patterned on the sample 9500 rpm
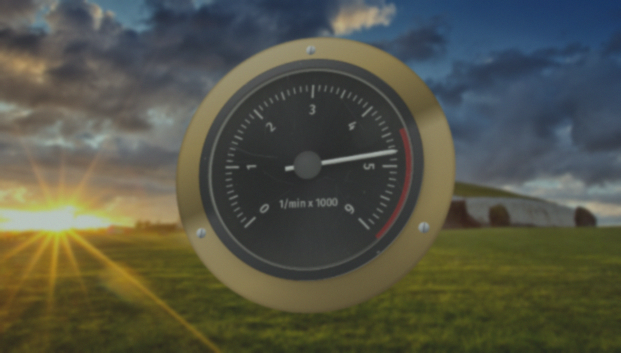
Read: 4800 rpm
